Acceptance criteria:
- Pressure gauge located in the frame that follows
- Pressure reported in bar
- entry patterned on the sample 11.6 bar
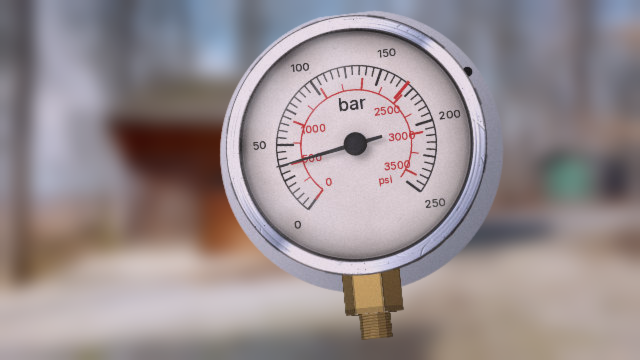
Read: 35 bar
